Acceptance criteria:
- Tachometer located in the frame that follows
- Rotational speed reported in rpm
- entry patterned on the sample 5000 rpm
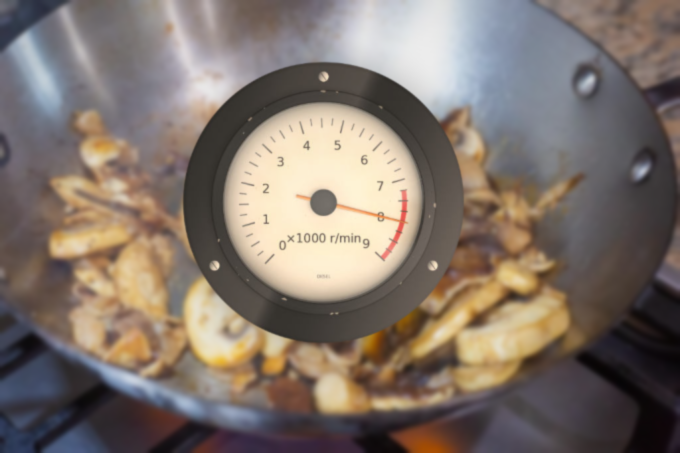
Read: 8000 rpm
